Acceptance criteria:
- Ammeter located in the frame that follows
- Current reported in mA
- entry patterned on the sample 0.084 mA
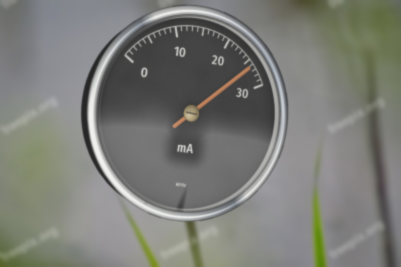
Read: 26 mA
